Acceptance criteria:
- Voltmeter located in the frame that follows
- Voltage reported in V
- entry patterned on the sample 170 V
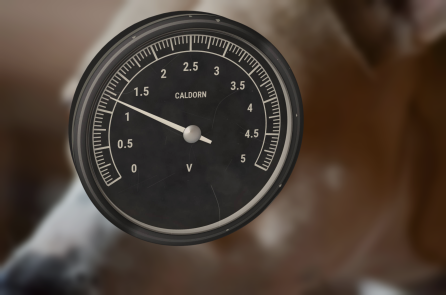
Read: 1.2 V
